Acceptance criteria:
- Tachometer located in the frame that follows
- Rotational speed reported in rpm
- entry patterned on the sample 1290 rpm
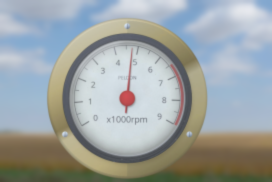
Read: 4750 rpm
